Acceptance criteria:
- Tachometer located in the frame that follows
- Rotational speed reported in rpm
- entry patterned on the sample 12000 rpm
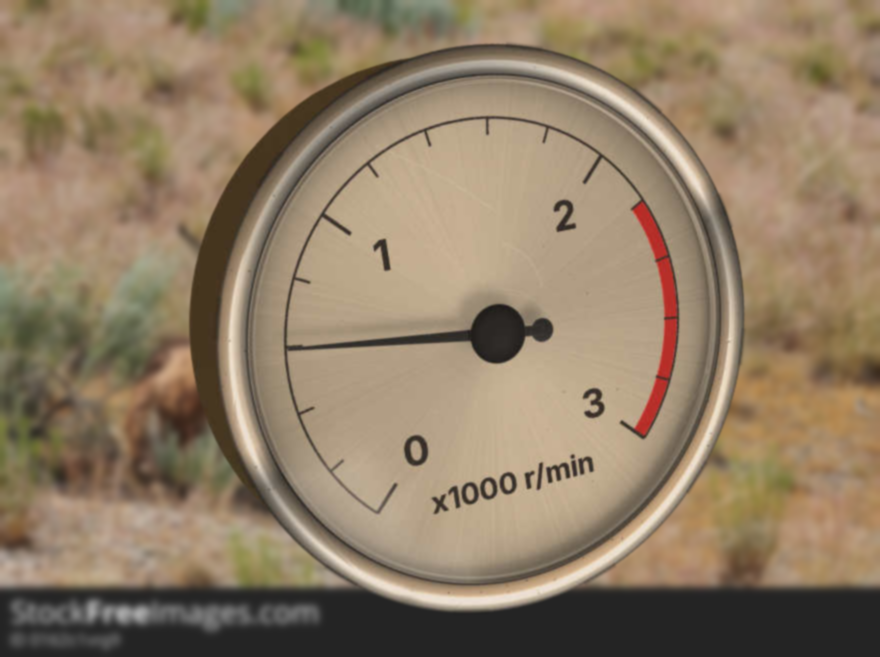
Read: 600 rpm
